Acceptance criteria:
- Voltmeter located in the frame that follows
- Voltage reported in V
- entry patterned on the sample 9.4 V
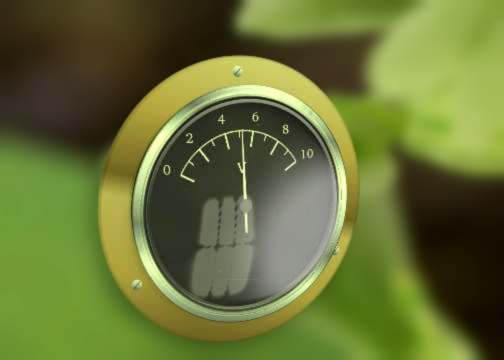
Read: 5 V
